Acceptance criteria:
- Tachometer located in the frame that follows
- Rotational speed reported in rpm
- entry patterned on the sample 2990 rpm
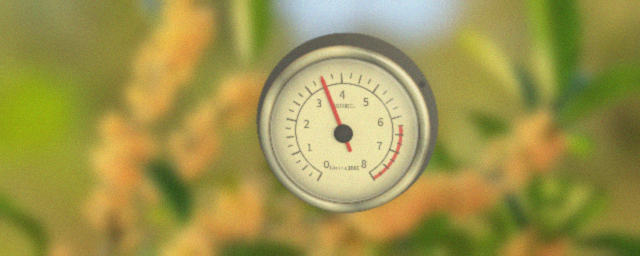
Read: 3500 rpm
